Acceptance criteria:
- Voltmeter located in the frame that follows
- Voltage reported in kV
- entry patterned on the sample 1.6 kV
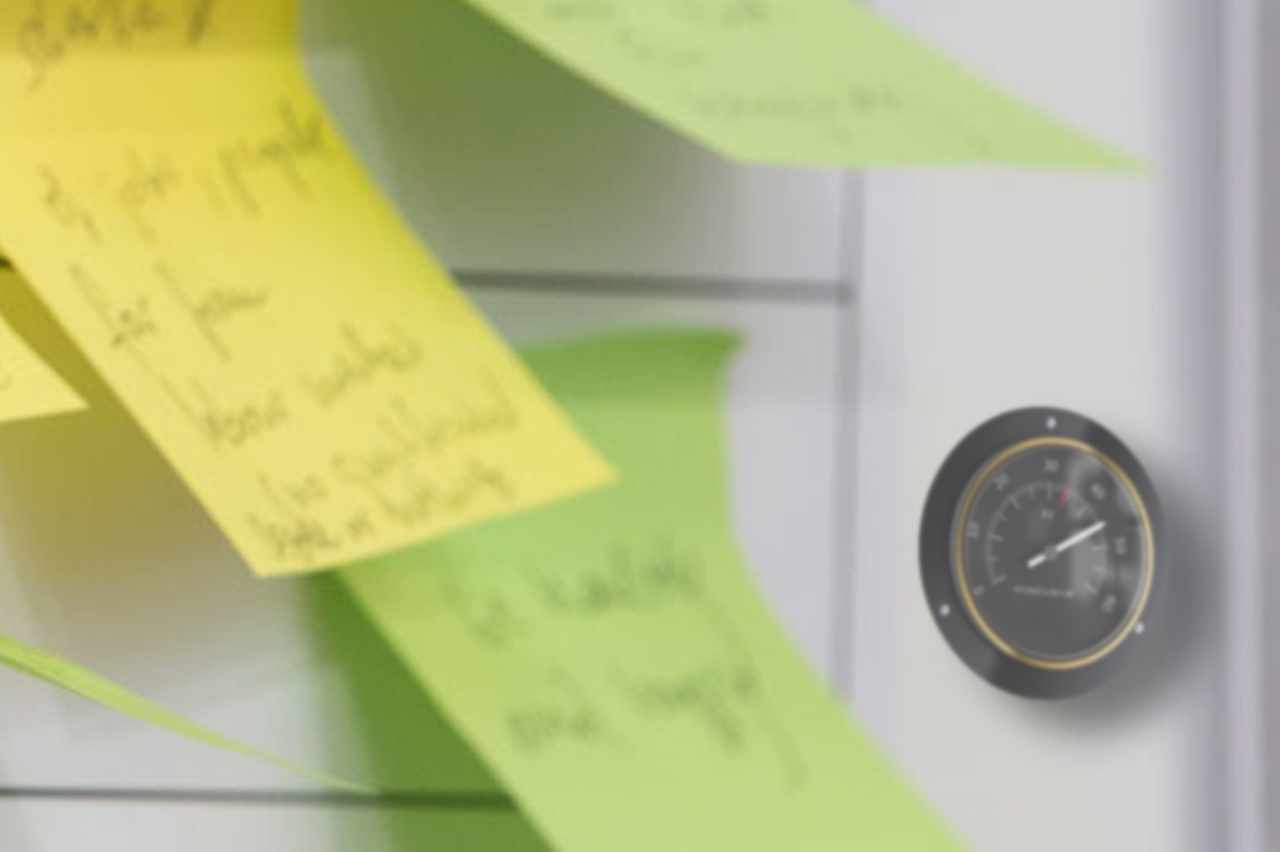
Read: 45 kV
